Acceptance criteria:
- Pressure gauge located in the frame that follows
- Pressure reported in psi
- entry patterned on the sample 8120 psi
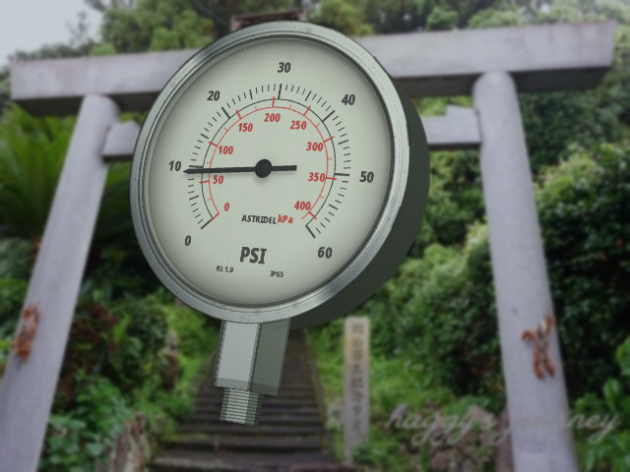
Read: 9 psi
